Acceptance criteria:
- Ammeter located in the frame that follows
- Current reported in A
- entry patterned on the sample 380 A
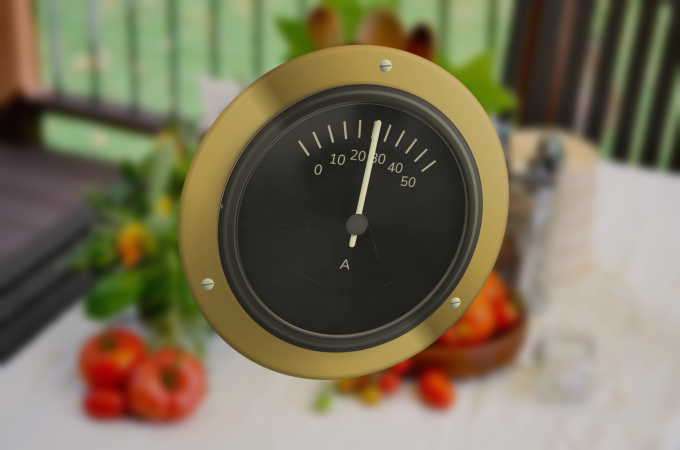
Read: 25 A
